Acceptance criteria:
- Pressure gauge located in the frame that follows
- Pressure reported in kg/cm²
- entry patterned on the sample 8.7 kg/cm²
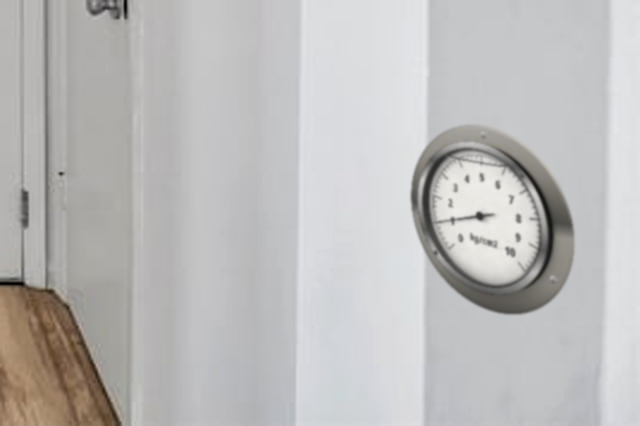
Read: 1 kg/cm²
